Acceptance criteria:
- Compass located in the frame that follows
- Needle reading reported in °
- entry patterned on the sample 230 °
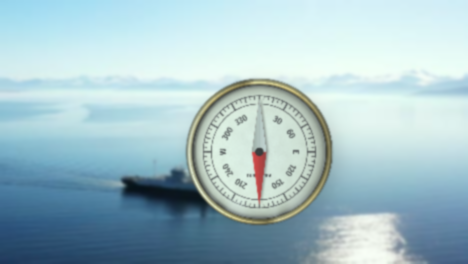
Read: 180 °
